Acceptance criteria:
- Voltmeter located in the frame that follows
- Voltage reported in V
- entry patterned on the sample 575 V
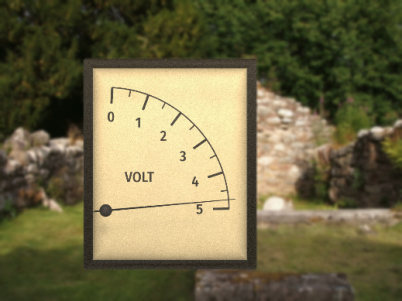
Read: 4.75 V
